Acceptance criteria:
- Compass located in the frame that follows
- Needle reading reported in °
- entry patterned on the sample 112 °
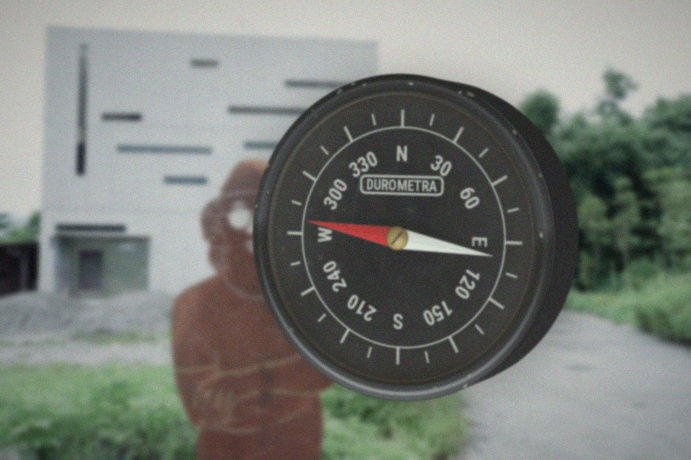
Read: 277.5 °
